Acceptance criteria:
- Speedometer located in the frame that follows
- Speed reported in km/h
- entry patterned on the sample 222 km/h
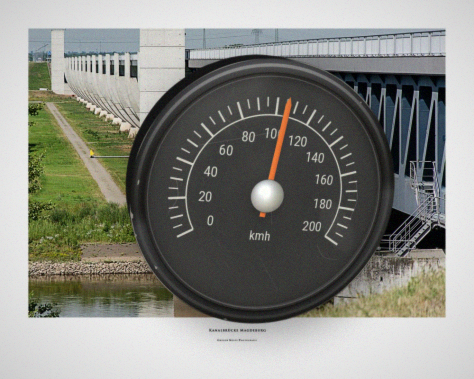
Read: 105 km/h
